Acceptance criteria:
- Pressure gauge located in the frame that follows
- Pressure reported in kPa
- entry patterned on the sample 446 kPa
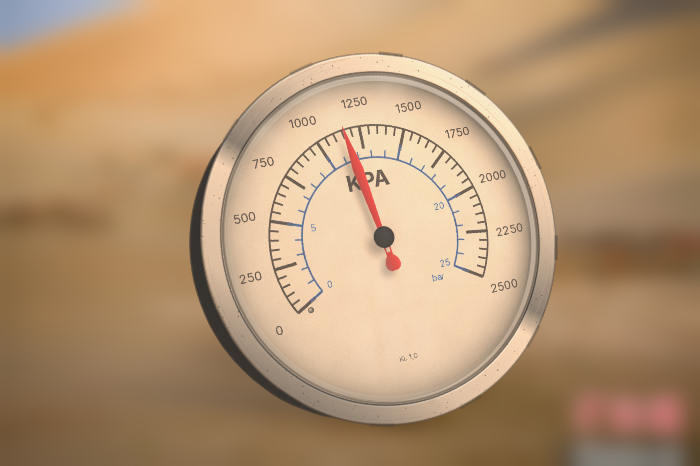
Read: 1150 kPa
